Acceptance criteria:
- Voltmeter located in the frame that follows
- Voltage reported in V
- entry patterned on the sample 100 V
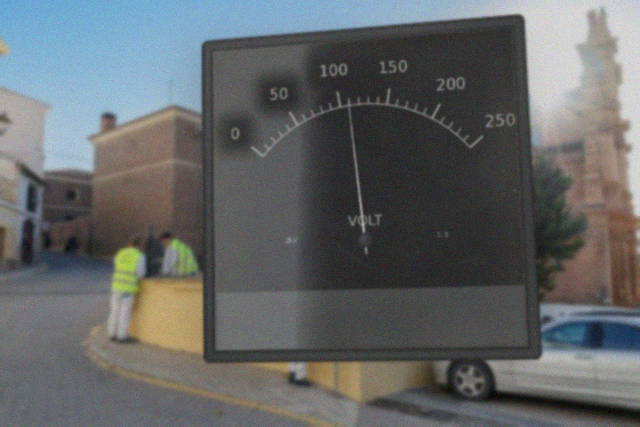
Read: 110 V
